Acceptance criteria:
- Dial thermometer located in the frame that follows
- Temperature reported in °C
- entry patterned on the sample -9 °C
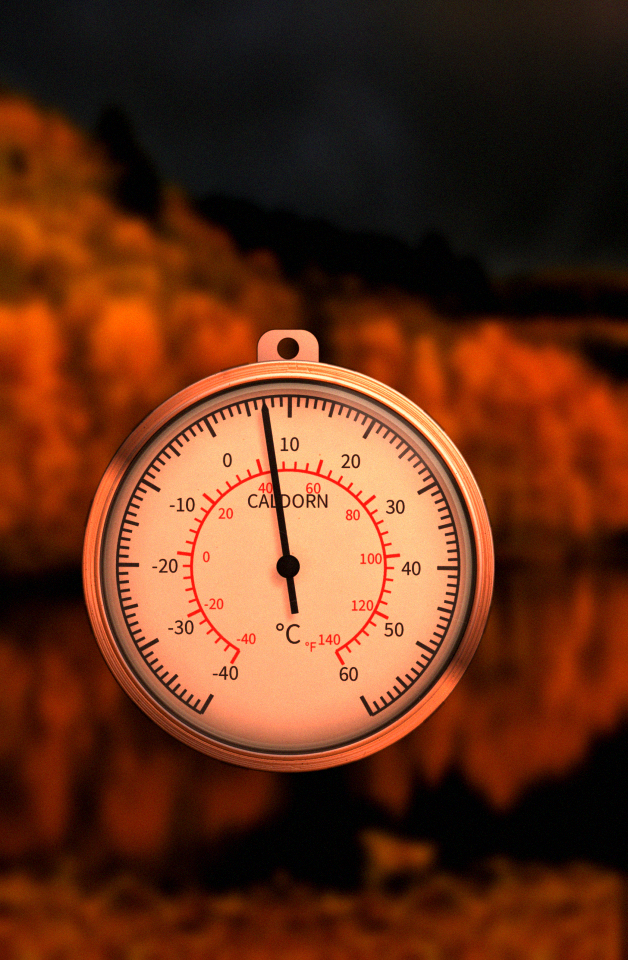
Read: 7 °C
